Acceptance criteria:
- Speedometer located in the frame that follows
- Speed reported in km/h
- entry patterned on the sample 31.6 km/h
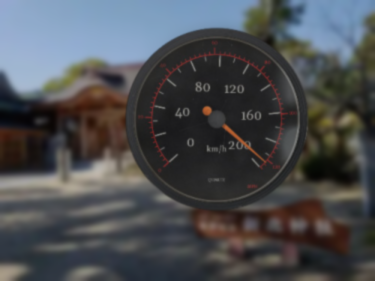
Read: 195 km/h
